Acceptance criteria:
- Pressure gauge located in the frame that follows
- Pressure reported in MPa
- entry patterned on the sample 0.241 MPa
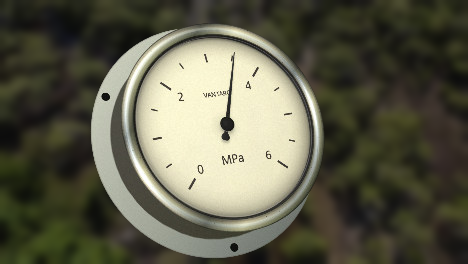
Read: 3.5 MPa
